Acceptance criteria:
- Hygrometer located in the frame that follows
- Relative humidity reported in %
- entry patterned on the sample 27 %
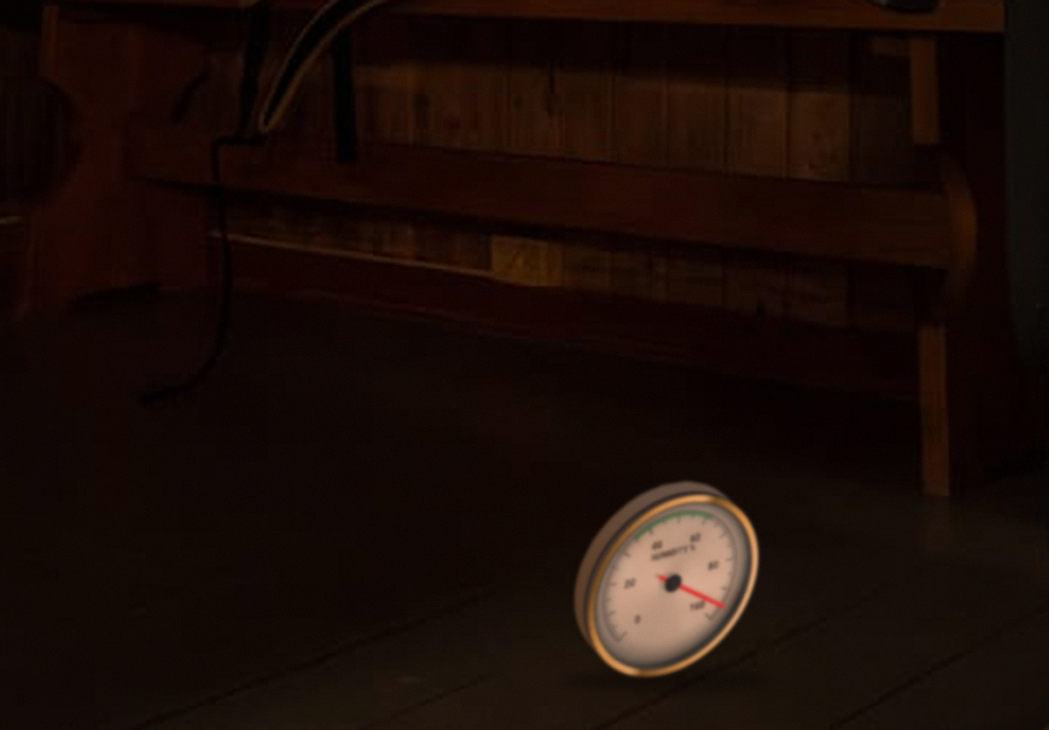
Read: 95 %
